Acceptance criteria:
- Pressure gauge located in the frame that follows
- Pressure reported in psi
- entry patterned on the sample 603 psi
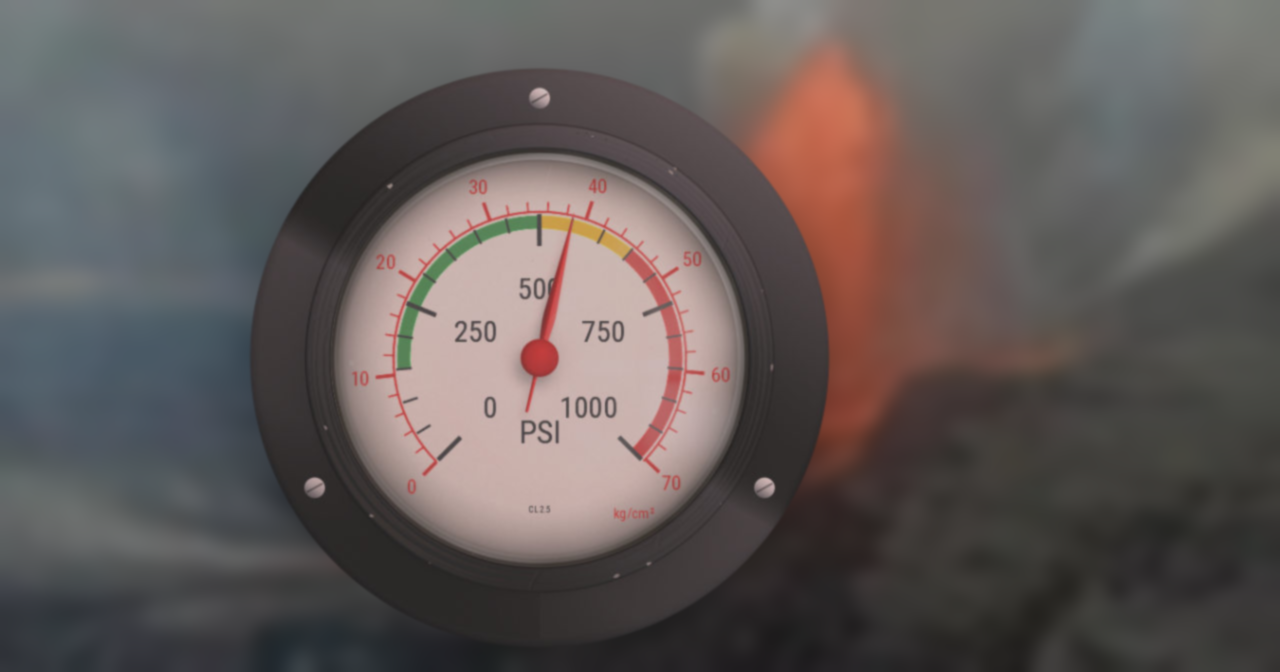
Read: 550 psi
